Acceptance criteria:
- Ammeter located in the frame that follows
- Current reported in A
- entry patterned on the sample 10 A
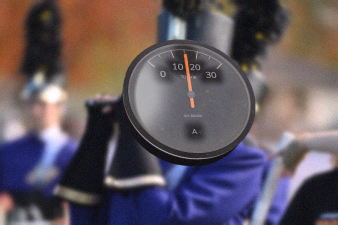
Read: 15 A
